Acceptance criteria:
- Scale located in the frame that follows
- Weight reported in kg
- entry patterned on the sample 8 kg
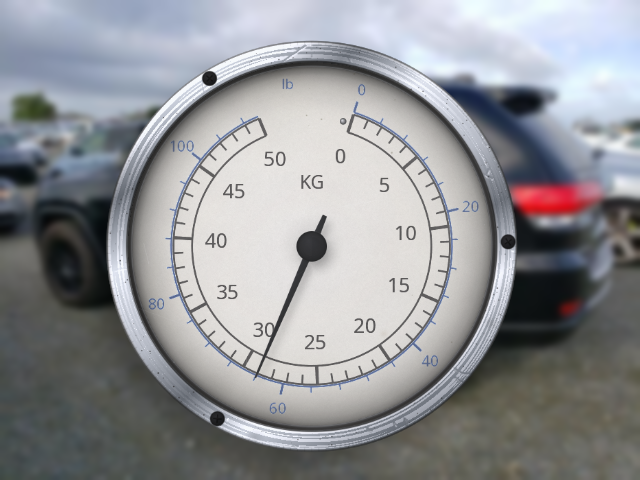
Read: 29 kg
